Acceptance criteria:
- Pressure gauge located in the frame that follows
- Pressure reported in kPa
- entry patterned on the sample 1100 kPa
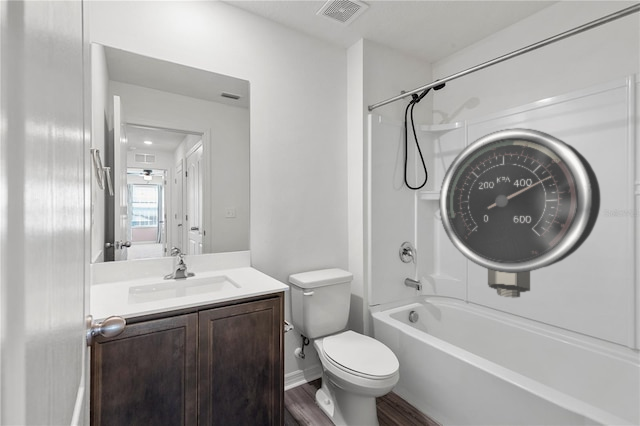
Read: 440 kPa
